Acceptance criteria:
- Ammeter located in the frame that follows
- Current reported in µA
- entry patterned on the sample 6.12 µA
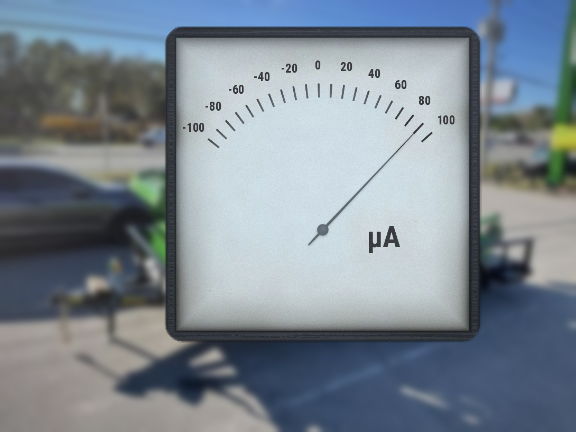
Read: 90 µA
